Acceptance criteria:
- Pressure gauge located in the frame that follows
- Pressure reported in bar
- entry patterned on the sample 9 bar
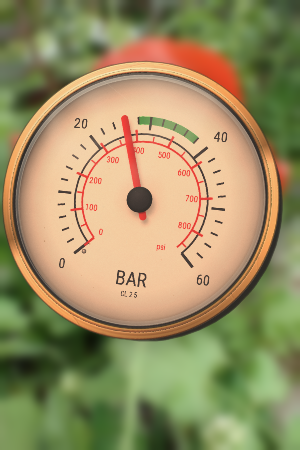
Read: 26 bar
